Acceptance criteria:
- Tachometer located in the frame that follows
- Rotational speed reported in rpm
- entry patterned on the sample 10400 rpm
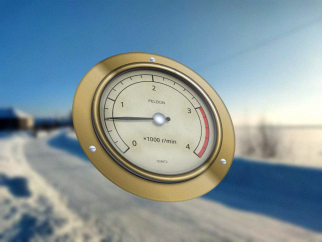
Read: 600 rpm
